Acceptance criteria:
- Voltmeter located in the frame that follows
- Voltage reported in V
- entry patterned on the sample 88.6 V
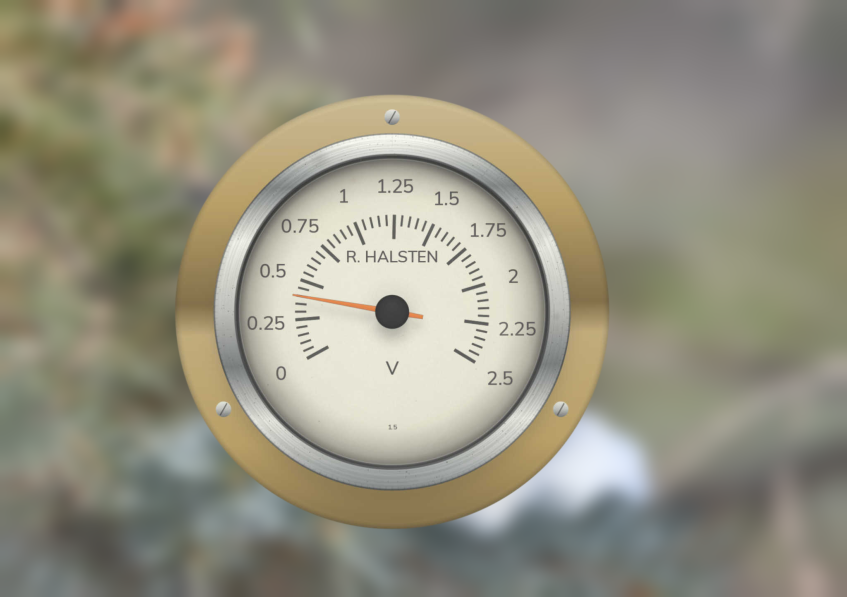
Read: 0.4 V
